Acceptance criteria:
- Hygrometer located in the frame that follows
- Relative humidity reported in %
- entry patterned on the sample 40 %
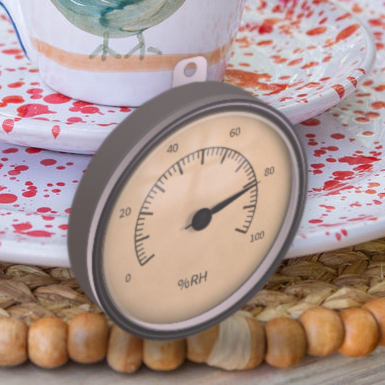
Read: 80 %
